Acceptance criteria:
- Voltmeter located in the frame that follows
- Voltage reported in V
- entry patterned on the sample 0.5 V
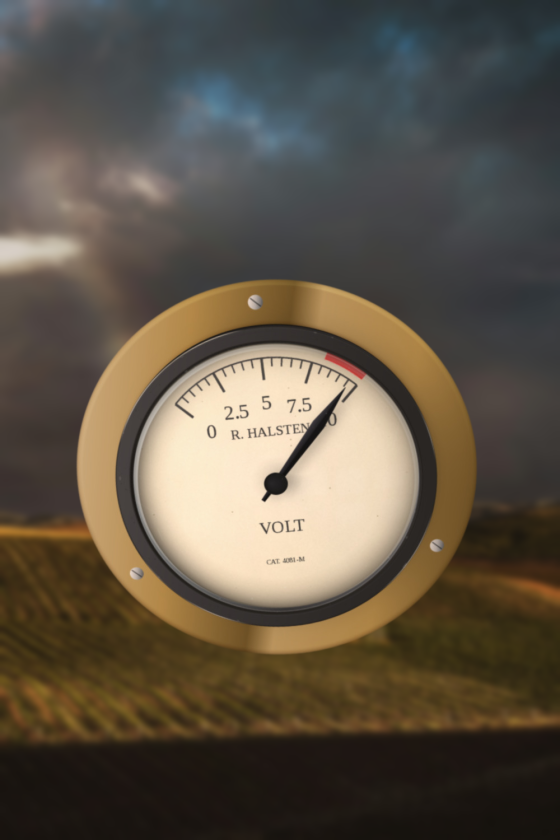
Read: 9.5 V
